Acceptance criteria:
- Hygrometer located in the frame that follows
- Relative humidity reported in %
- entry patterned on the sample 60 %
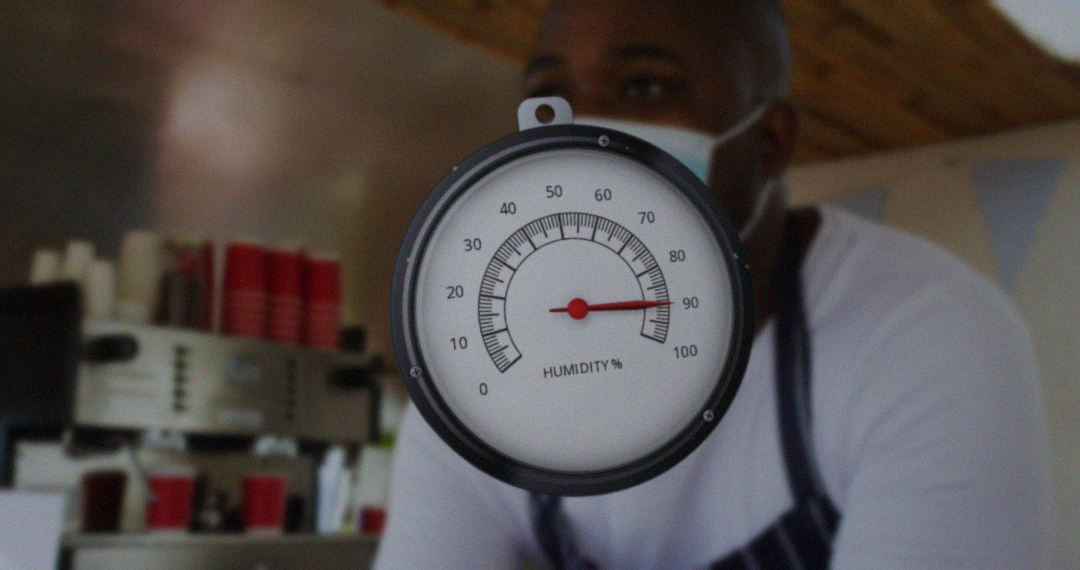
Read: 90 %
